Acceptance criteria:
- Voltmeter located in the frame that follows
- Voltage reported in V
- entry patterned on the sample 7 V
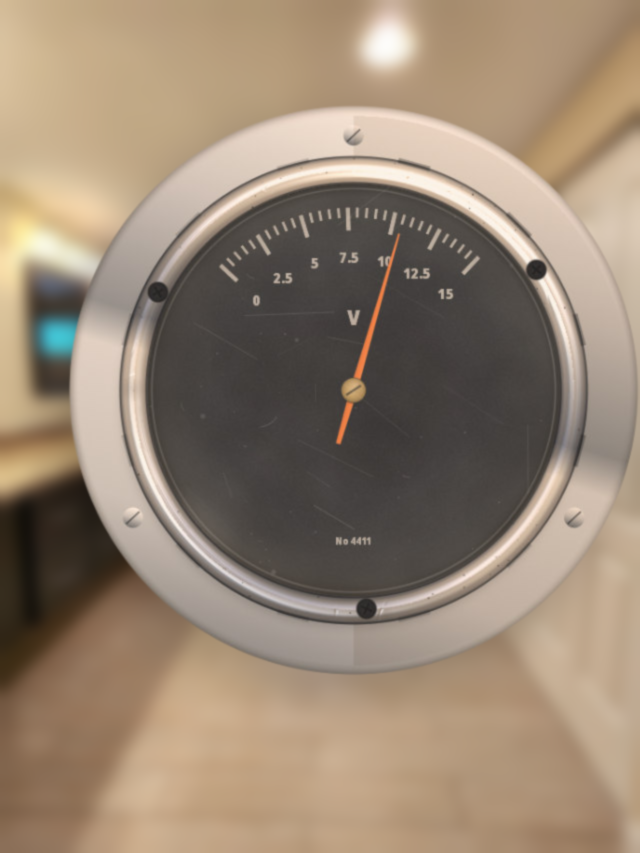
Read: 10.5 V
